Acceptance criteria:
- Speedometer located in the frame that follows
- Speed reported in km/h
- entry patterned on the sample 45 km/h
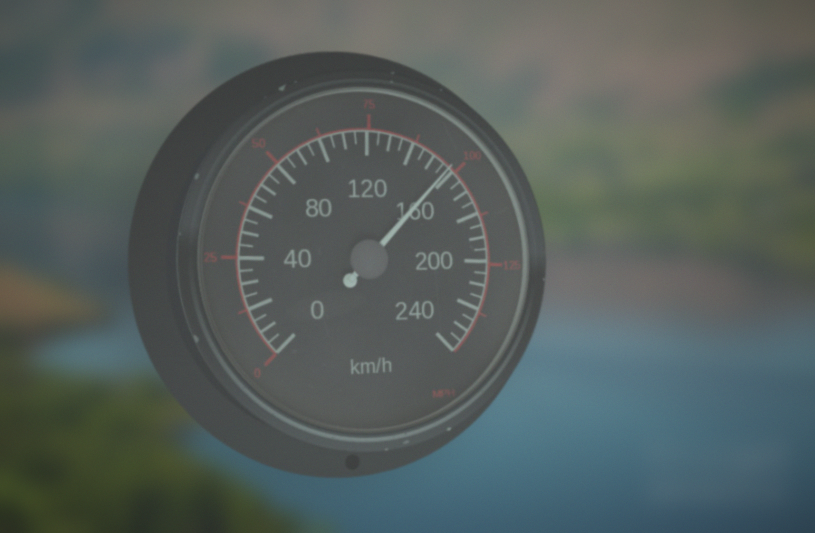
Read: 157.5 km/h
